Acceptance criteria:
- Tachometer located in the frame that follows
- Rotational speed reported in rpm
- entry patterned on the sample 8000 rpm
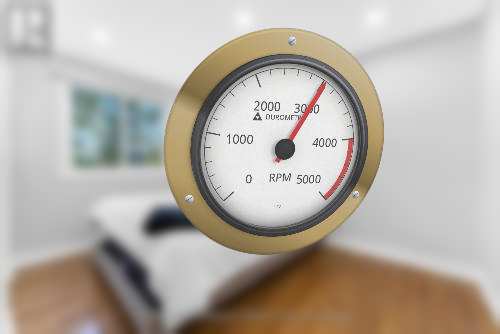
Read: 3000 rpm
